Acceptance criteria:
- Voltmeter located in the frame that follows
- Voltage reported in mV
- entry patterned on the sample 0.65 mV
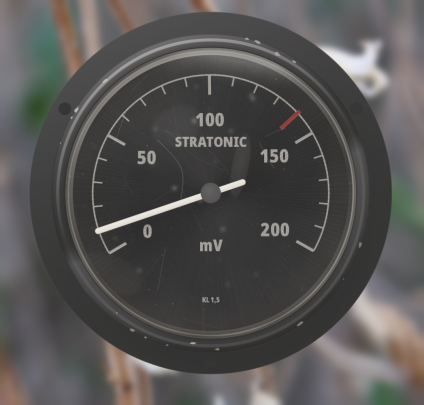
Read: 10 mV
